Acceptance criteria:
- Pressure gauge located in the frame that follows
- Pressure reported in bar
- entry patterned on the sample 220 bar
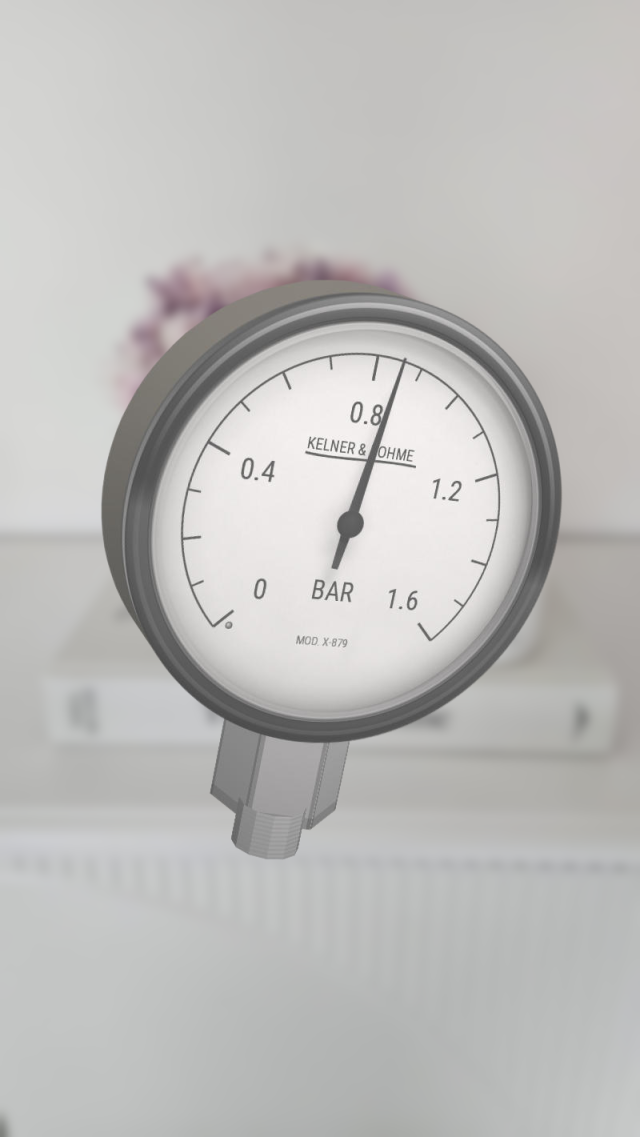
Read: 0.85 bar
